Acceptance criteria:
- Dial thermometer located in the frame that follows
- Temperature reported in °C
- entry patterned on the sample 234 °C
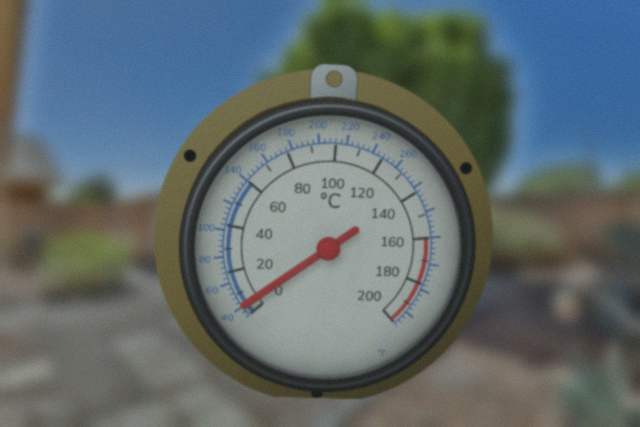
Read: 5 °C
